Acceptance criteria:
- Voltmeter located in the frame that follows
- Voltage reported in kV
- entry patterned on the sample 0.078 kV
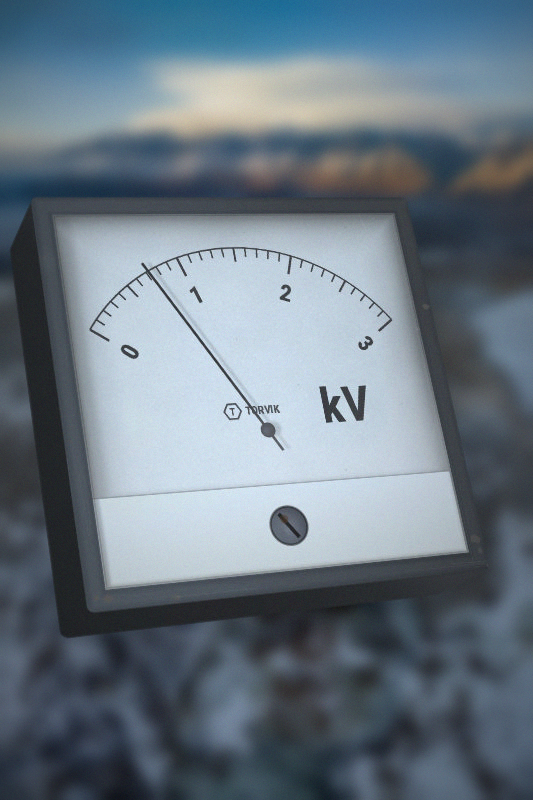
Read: 0.7 kV
